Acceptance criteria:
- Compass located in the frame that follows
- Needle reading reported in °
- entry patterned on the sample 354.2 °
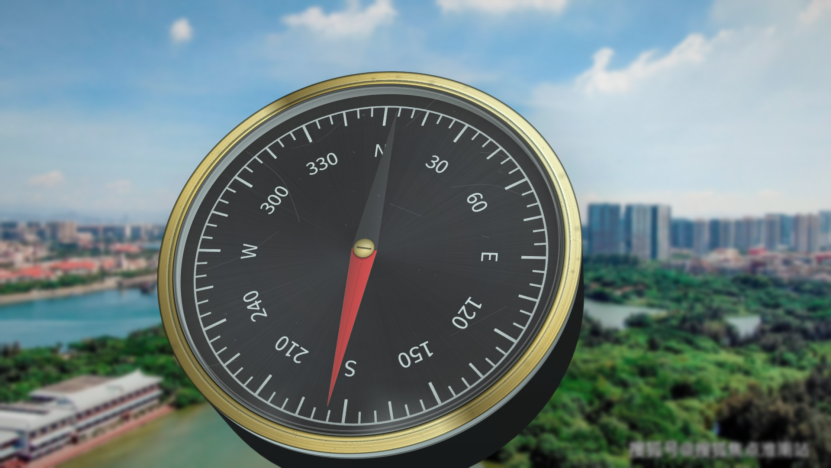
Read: 185 °
